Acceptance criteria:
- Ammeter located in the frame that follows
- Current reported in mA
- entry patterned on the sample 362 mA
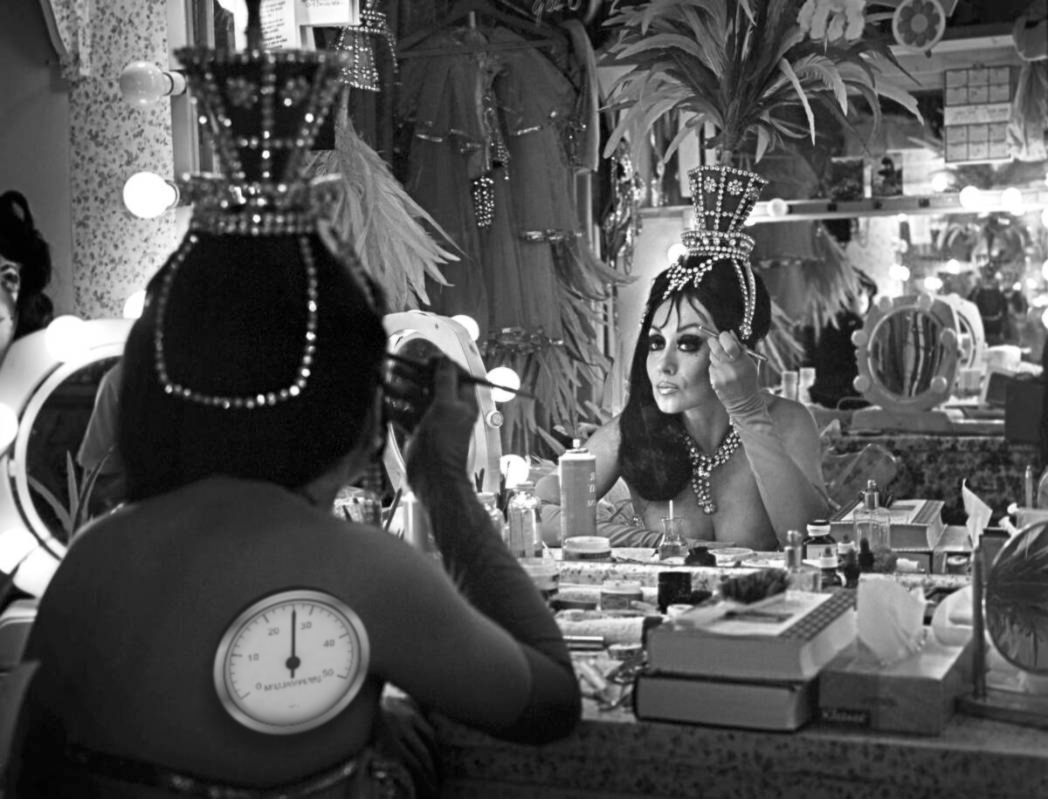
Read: 26 mA
